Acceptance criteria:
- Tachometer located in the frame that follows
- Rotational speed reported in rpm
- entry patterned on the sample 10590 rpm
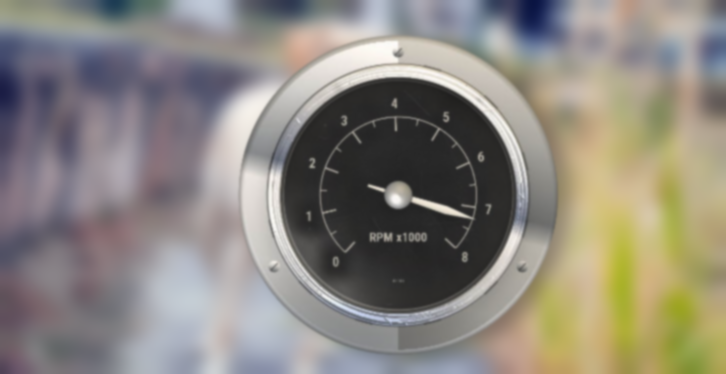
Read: 7250 rpm
